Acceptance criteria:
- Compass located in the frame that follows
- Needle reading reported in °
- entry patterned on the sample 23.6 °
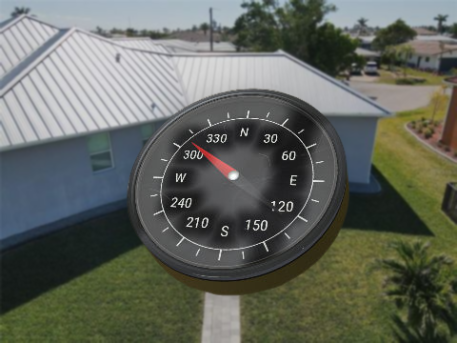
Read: 307.5 °
